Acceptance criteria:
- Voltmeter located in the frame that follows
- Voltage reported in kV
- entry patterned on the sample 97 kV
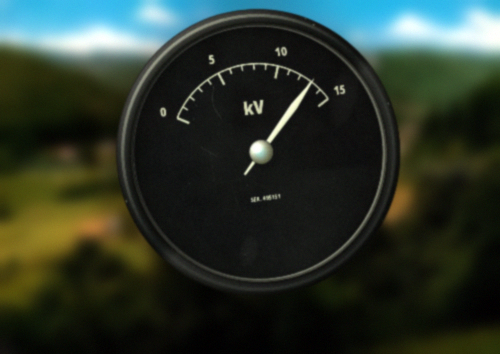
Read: 13 kV
